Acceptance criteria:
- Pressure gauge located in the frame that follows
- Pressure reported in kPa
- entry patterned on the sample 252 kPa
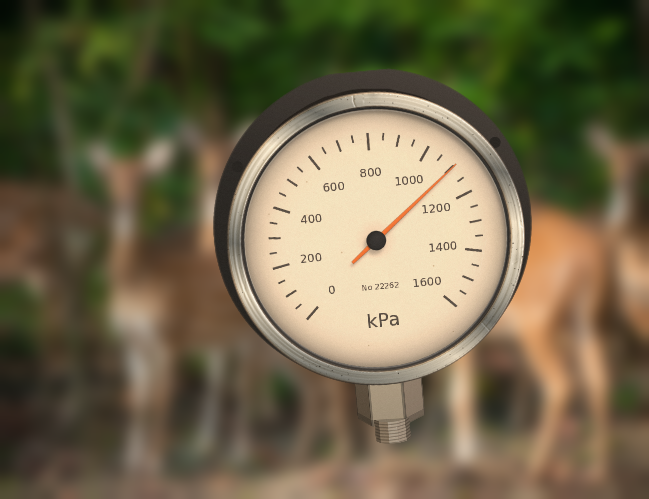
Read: 1100 kPa
